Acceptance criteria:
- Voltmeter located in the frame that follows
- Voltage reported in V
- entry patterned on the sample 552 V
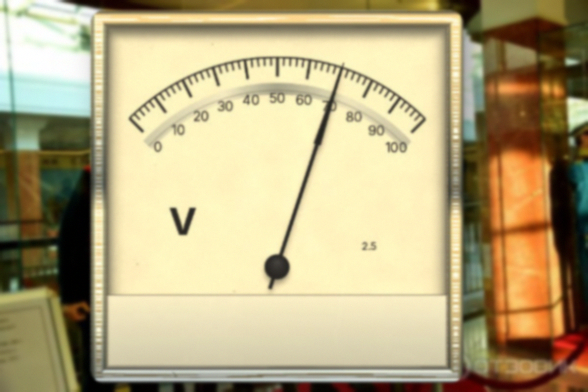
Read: 70 V
